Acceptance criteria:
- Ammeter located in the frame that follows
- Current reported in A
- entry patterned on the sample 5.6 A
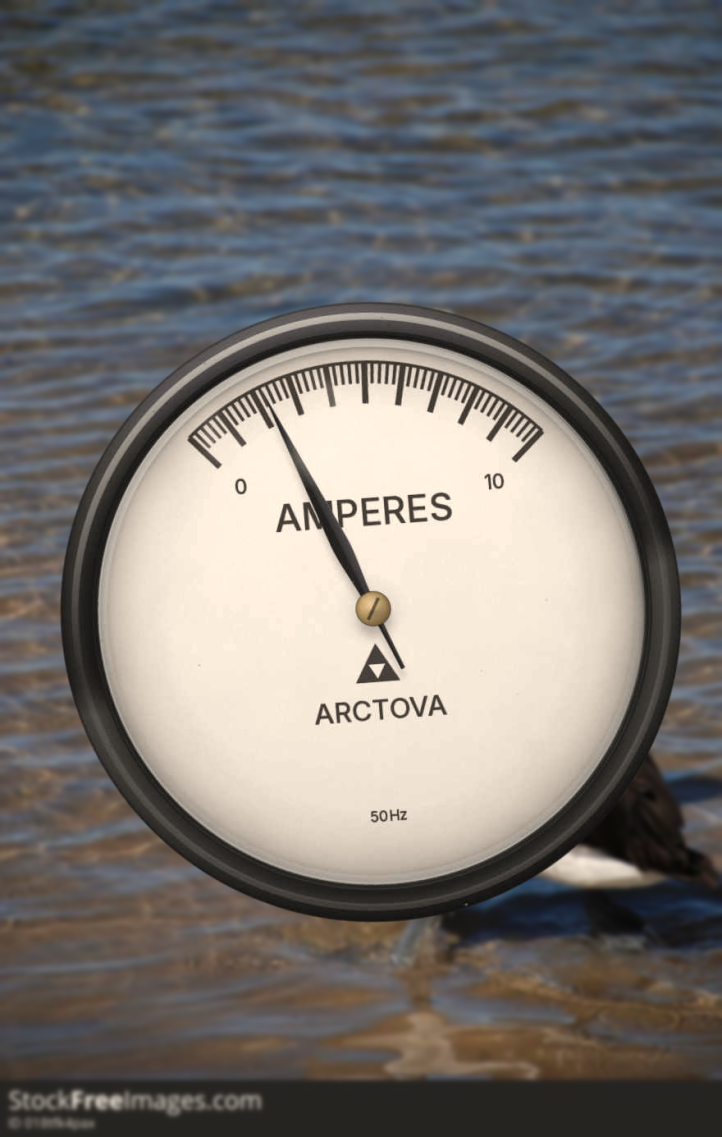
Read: 2.2 A
